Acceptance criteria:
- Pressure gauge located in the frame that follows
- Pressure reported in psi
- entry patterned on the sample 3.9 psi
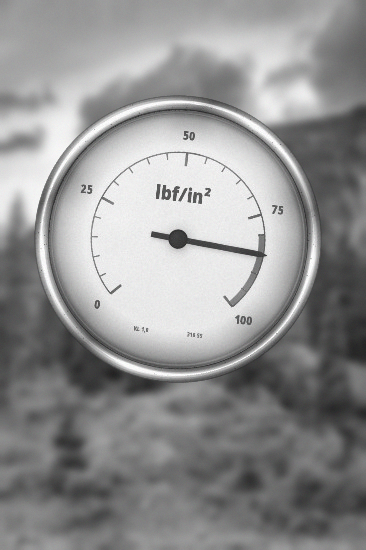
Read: 85 psi
